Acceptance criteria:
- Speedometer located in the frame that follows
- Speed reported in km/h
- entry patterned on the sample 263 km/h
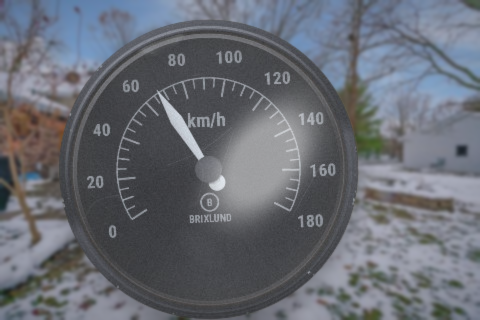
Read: 67.5 km/h
